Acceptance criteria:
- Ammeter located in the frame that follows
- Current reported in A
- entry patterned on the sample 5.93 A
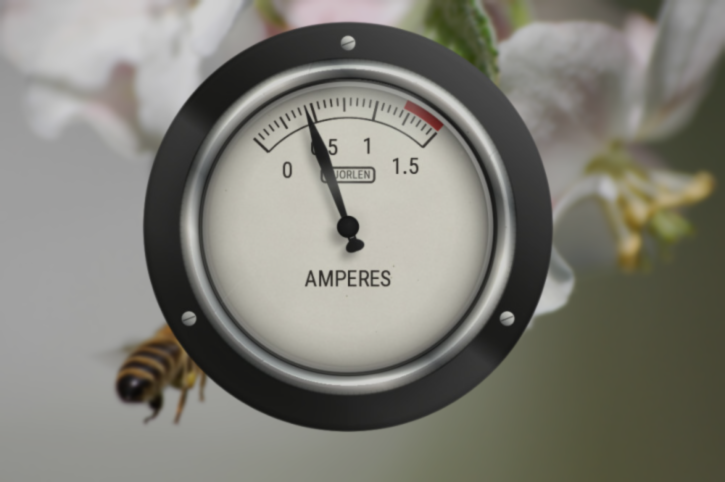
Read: 0.45 A
